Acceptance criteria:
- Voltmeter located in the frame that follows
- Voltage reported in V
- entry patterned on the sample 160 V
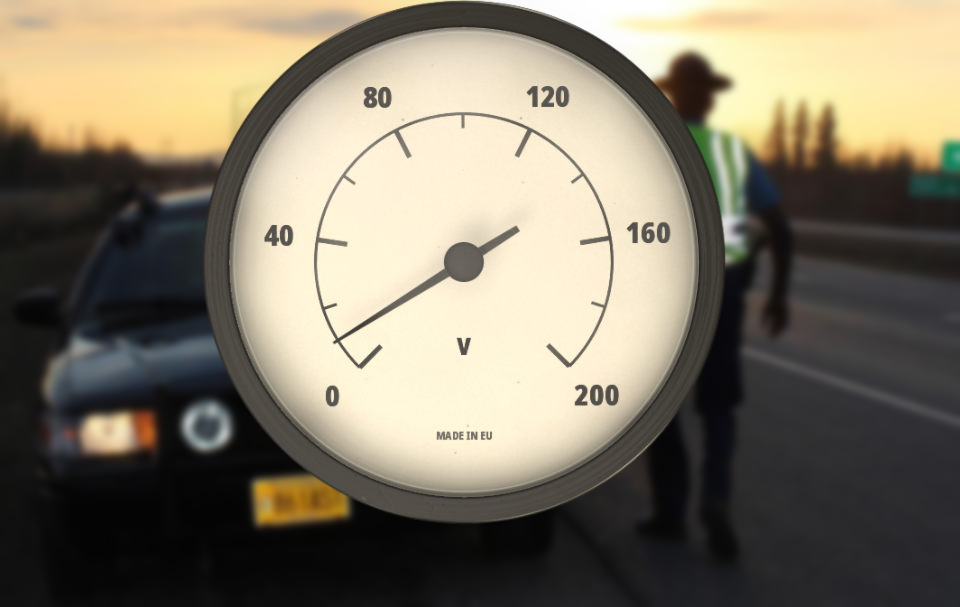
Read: 10 V
